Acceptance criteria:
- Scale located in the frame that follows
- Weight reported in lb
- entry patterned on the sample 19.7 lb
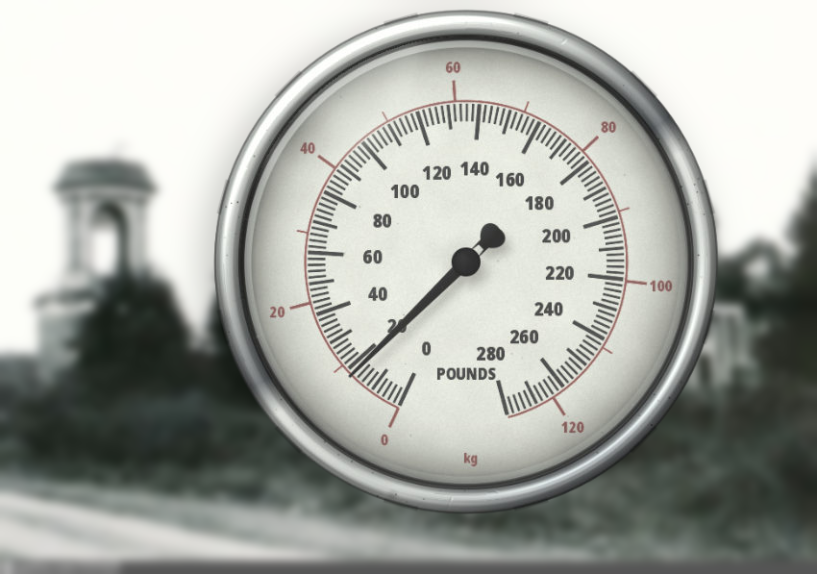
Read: 18 lb
